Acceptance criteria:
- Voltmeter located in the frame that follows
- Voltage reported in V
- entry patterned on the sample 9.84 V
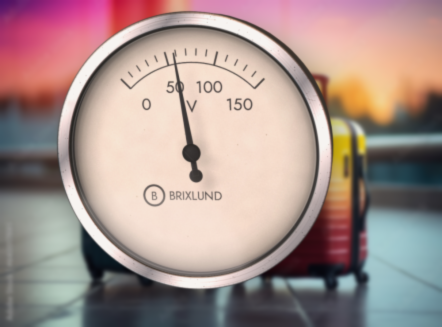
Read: 60 V
